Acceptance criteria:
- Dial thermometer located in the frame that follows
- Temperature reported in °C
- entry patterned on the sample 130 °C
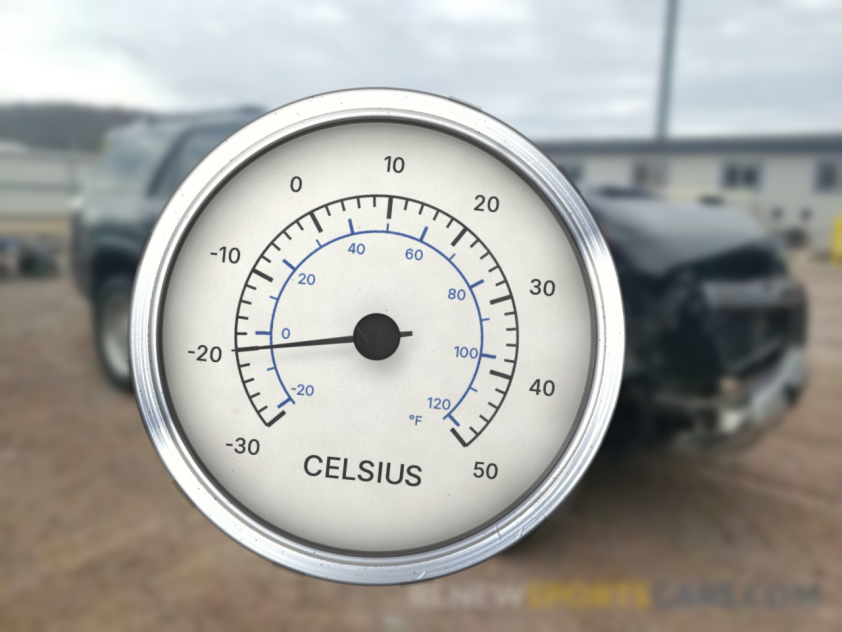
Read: -20 °C
